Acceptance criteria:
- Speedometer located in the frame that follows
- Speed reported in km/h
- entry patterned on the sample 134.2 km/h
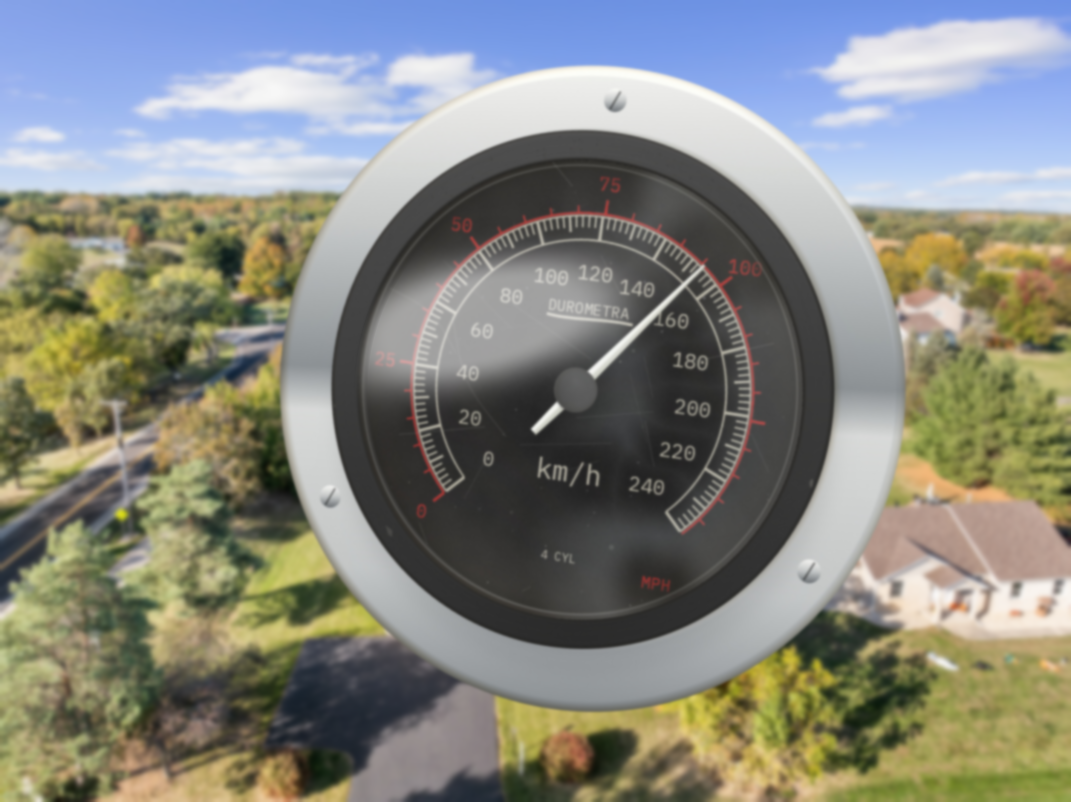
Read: 154 km/h
